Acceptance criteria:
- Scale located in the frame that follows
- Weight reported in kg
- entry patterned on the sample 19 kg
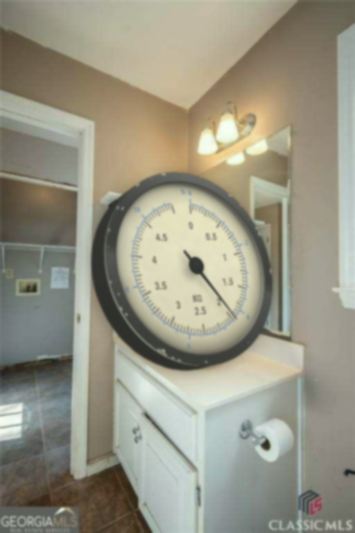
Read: 2 kg
